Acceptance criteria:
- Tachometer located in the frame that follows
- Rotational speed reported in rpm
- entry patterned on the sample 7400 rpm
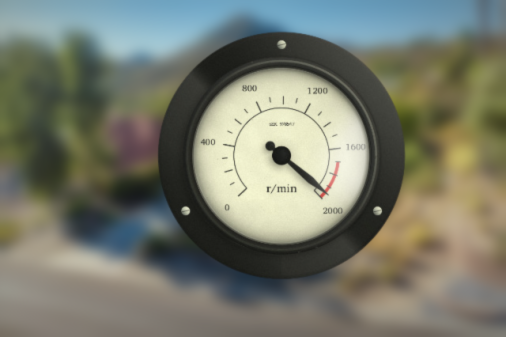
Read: 1950 rpm
